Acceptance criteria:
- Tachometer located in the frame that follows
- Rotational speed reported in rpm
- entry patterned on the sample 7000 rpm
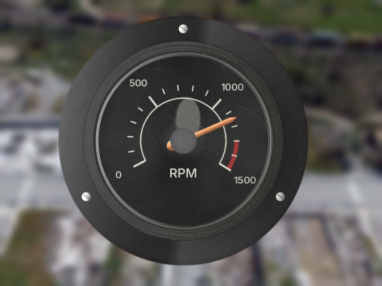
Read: 1150 rpm
